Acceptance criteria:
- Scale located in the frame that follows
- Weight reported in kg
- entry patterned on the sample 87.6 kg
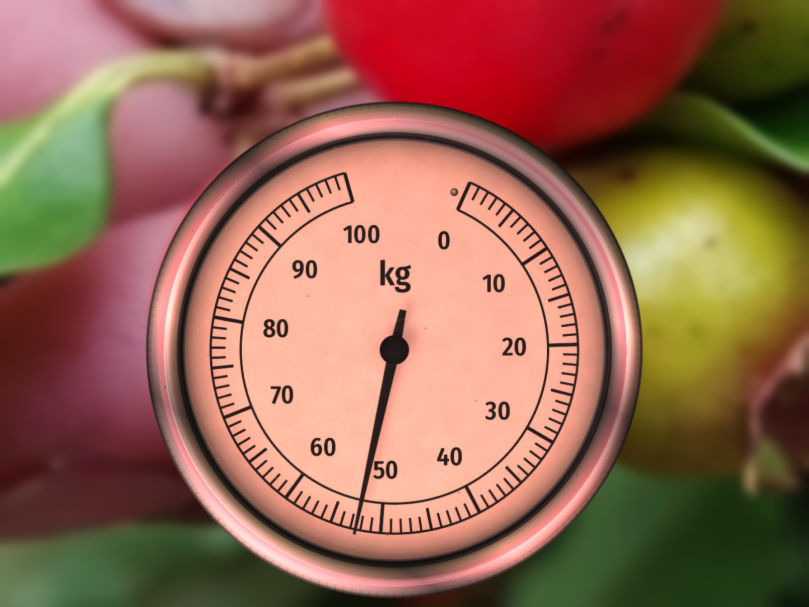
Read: 52.5 kg
